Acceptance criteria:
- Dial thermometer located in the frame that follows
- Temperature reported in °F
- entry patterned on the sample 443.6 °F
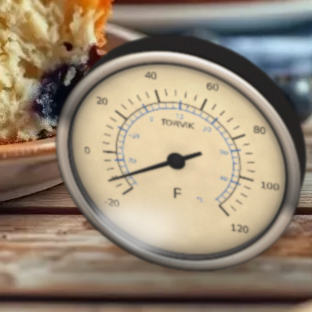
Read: -12 °F
